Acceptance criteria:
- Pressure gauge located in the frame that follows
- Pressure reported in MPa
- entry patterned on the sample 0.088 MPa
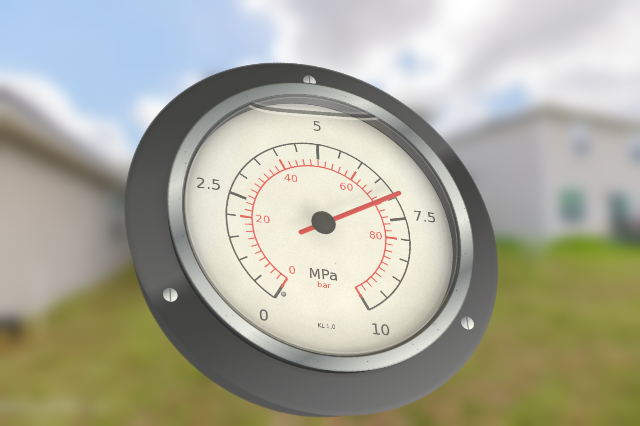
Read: 7 MPa
